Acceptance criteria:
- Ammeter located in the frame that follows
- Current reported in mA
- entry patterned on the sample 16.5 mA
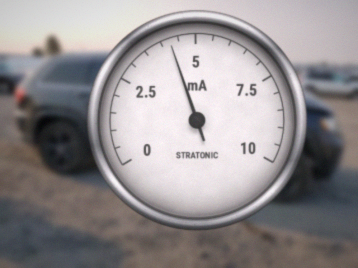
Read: 4.25 mA
